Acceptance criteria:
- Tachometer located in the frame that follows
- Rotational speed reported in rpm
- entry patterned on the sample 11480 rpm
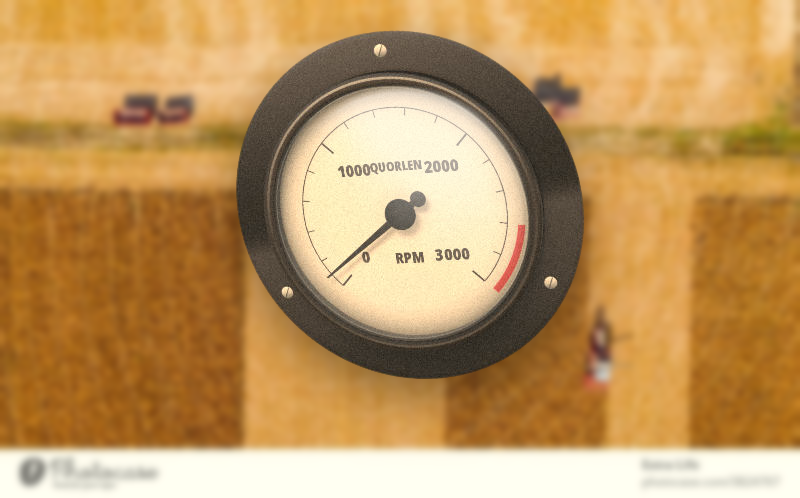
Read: 100 rpm
